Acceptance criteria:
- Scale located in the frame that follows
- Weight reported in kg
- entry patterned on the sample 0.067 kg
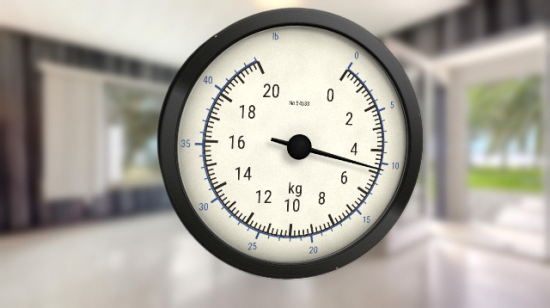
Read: 4.8 kg
